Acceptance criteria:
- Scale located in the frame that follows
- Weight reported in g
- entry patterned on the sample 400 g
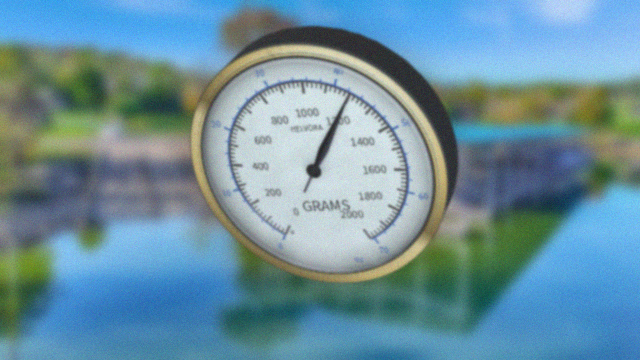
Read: 1200 g
